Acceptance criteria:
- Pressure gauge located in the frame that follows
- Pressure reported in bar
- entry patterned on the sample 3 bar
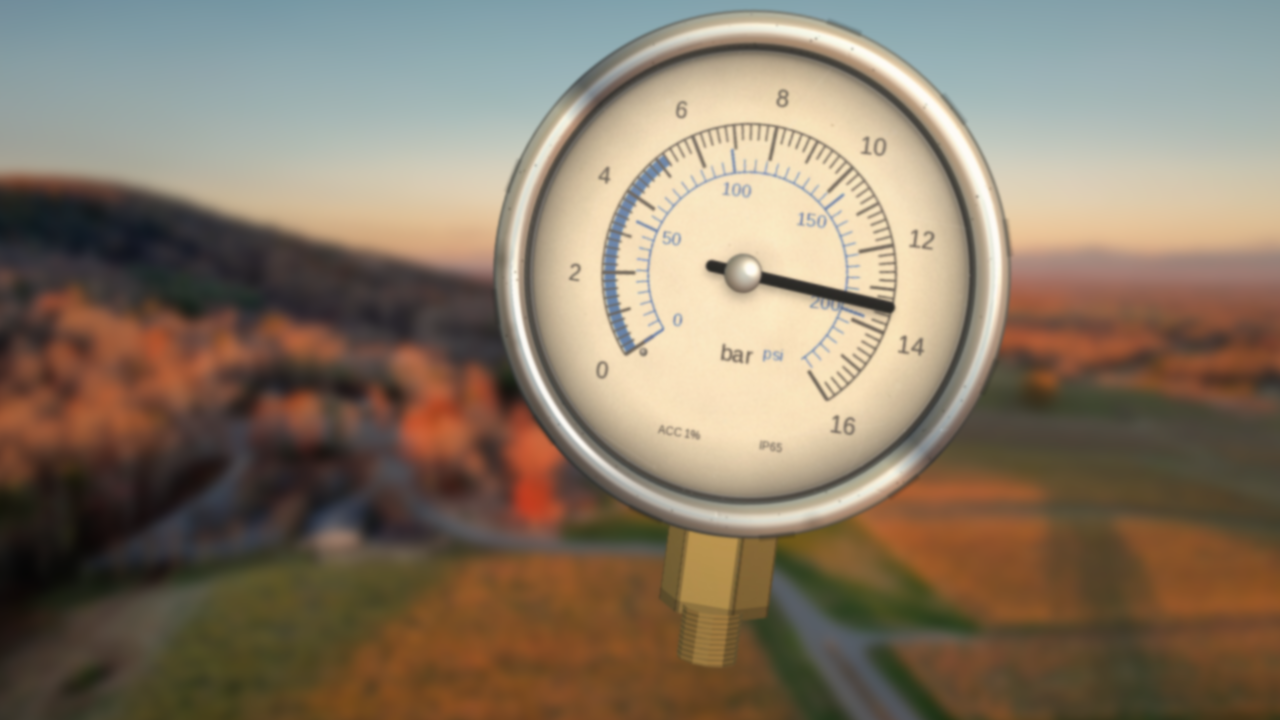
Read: 13.4 bar
